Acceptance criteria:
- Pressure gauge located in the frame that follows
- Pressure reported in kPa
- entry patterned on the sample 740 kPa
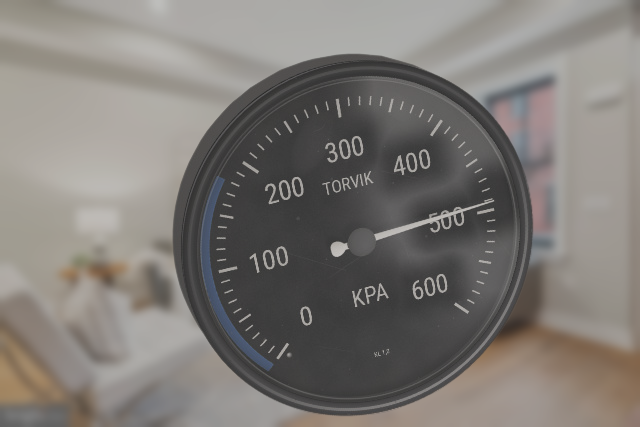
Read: 490 kPa
